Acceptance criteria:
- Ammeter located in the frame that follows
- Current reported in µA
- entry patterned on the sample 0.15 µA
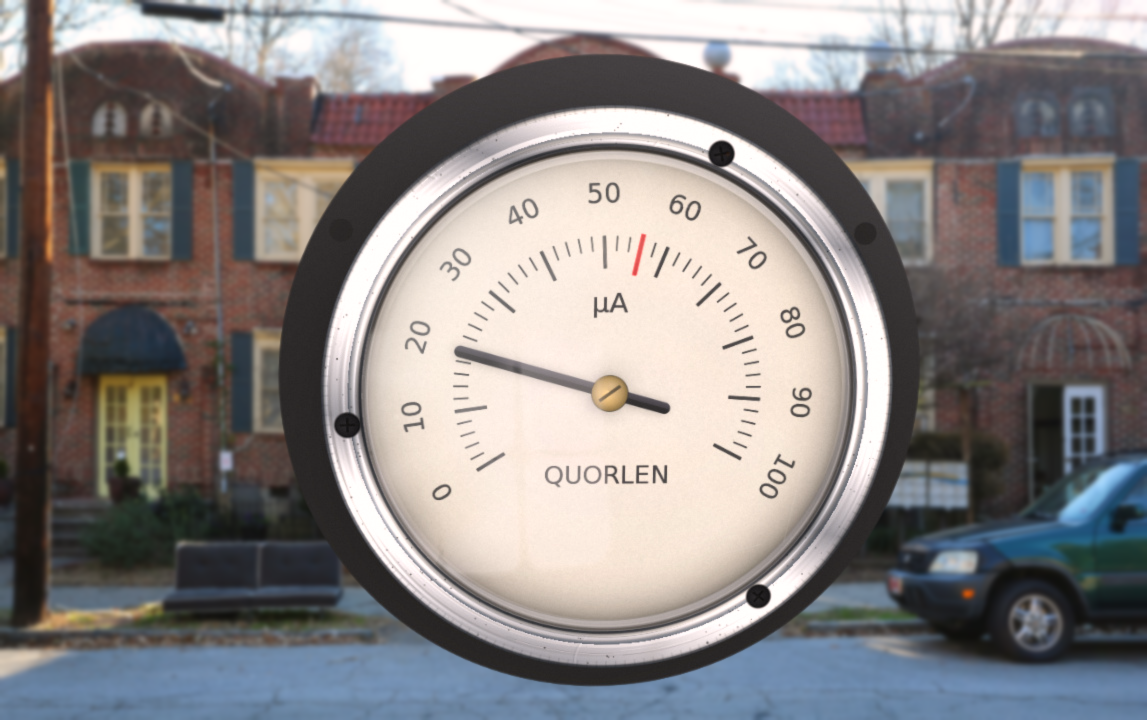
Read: 20 µA
